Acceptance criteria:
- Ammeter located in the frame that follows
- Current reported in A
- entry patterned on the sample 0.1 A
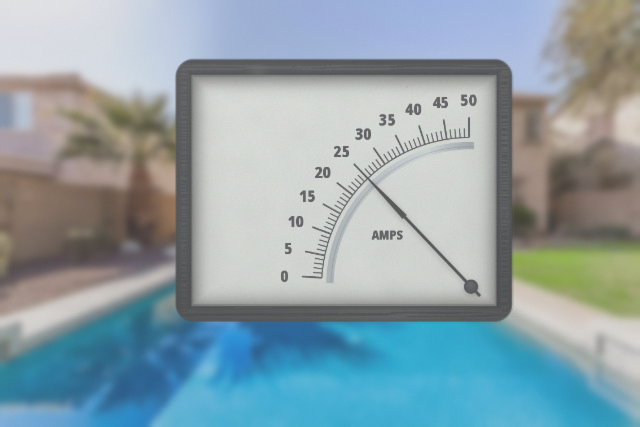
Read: 25 A
